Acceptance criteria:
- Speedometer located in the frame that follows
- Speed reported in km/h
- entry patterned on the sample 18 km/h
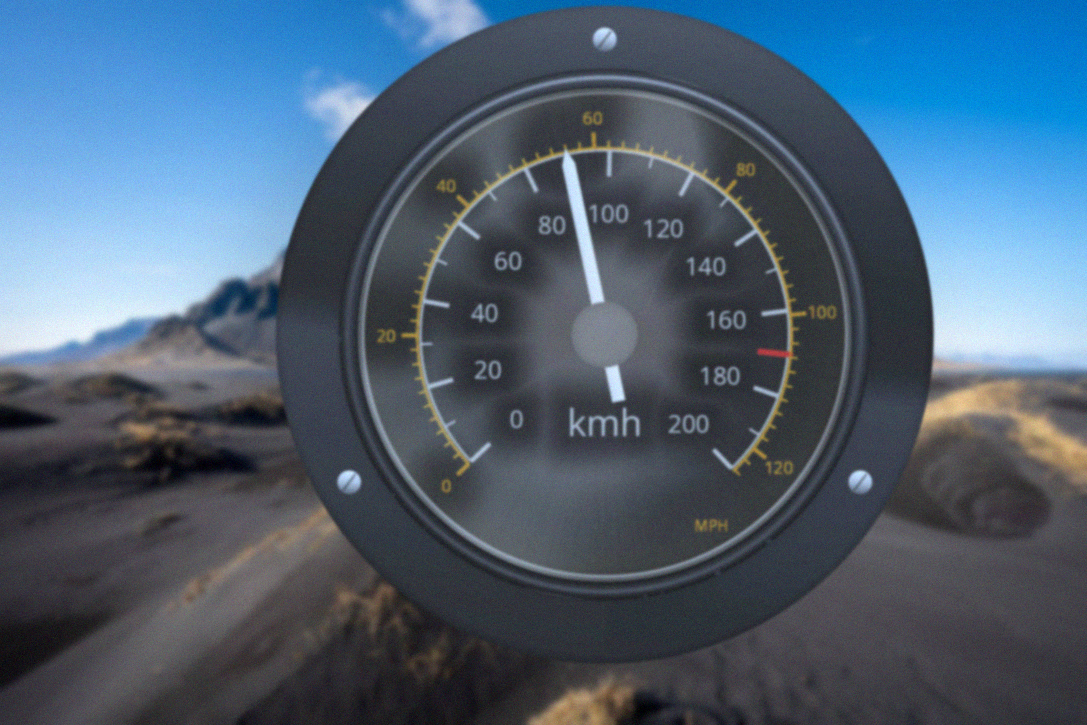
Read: 90 km/h
